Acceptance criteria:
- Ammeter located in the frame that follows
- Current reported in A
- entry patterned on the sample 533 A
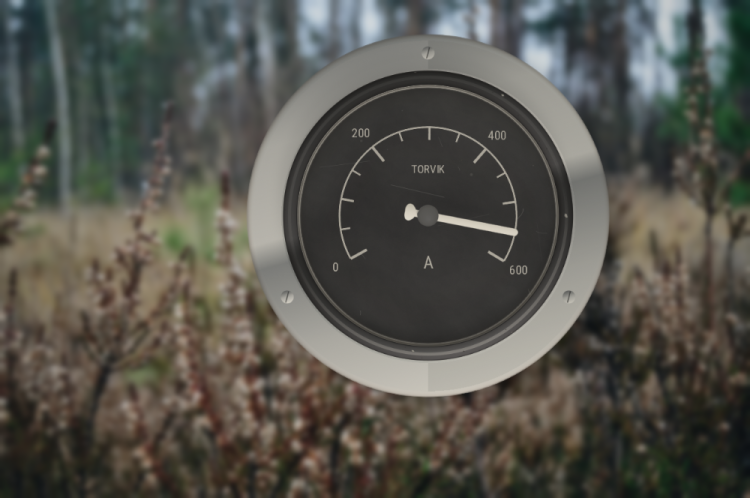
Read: 550 A
